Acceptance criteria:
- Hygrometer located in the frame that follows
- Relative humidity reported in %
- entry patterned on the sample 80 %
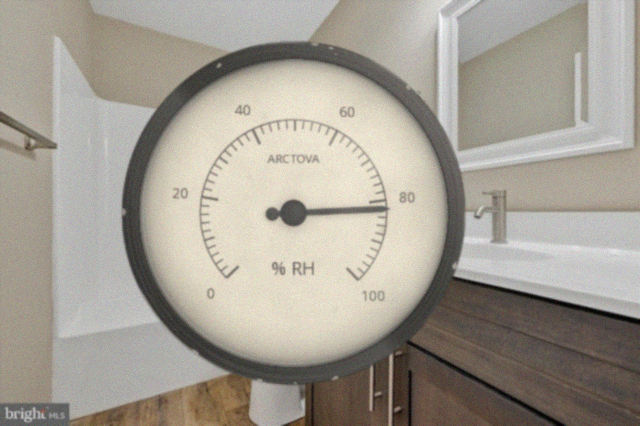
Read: 82 %
